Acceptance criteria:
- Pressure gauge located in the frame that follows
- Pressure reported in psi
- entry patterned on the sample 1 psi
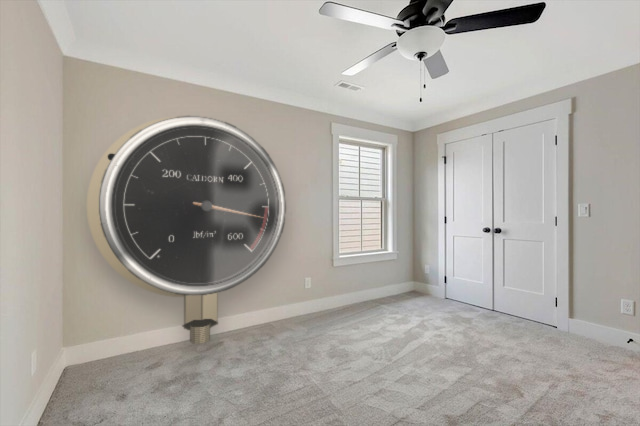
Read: 525 psi
